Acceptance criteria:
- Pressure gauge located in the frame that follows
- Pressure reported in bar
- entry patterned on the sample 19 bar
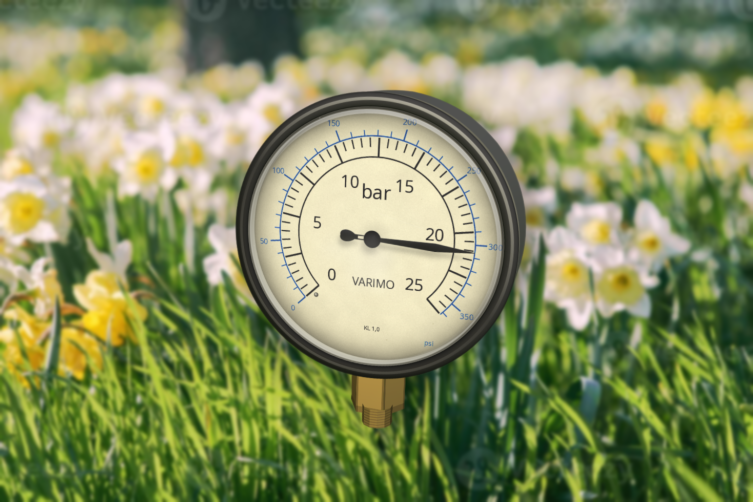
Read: 21 bar
